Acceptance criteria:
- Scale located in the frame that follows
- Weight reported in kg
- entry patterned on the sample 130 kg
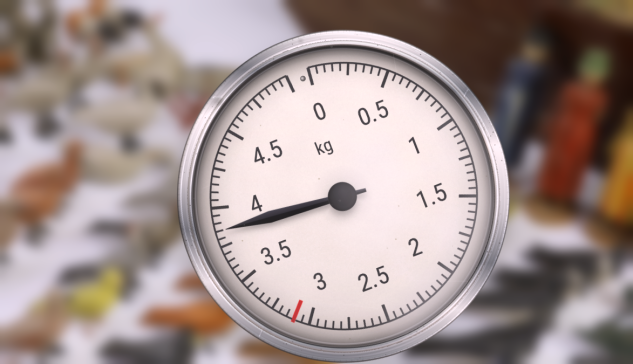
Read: 3.85 kg
